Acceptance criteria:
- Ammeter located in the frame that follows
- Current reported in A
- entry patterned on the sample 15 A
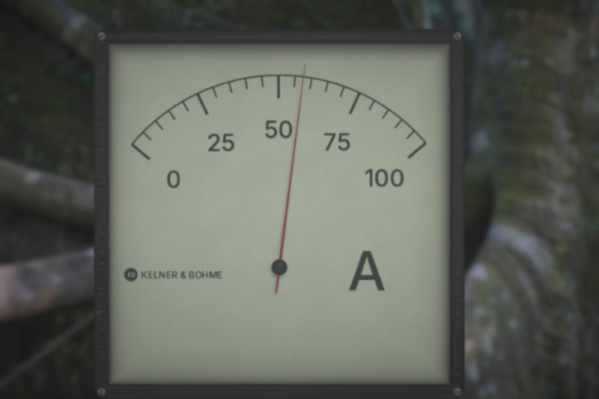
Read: 57.5 A
